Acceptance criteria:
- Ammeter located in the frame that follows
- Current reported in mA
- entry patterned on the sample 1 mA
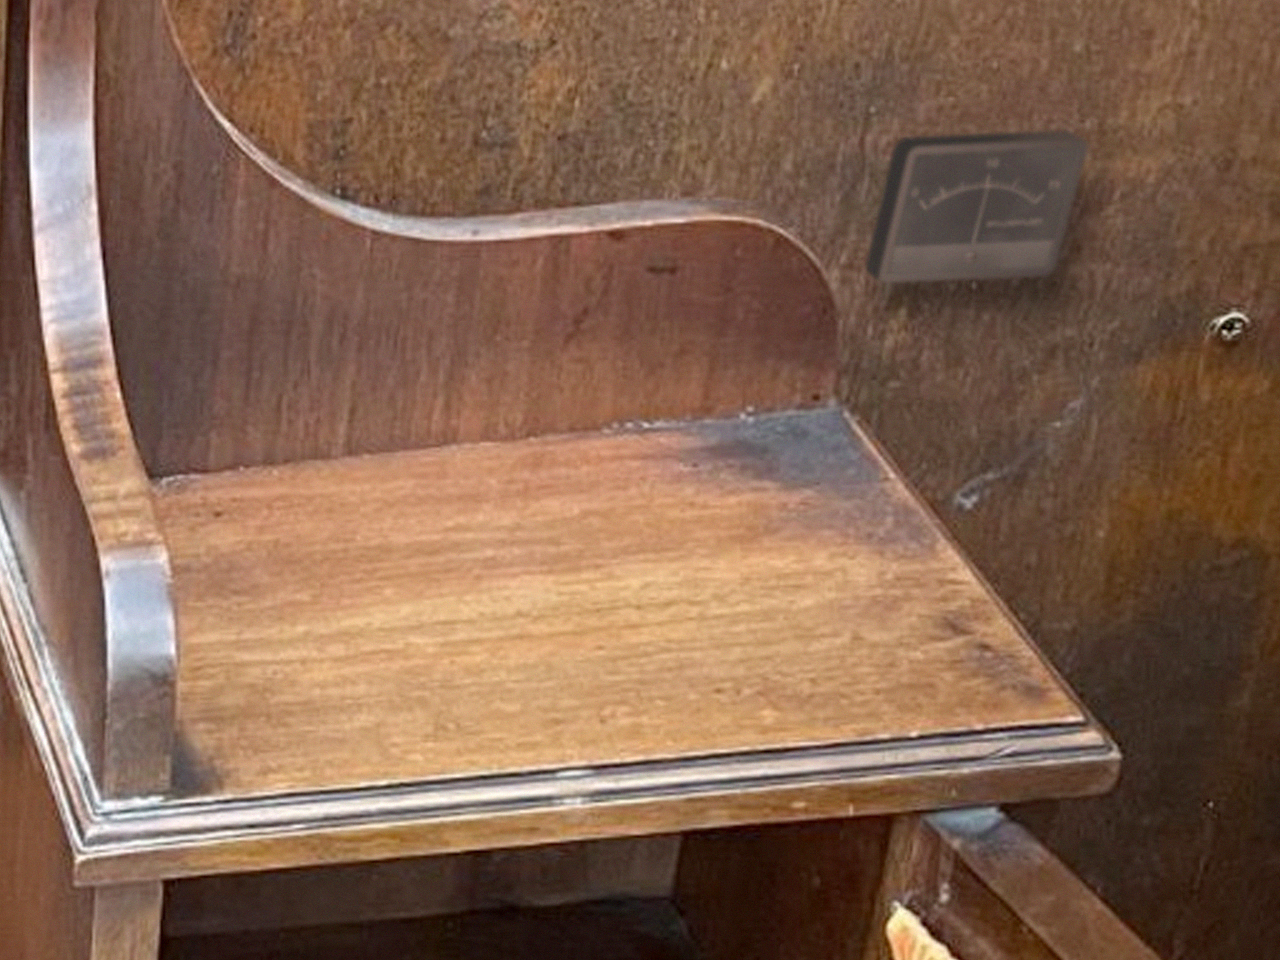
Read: 10 mA
